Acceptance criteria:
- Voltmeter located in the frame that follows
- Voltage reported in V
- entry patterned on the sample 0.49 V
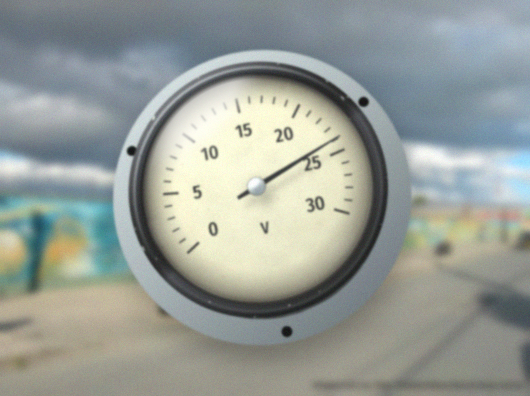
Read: 24 V
